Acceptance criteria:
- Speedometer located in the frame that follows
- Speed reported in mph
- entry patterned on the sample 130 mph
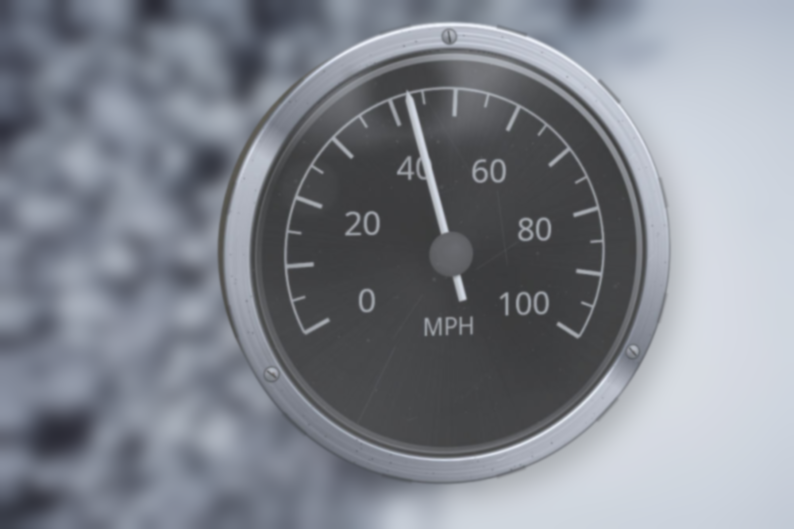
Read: 42.5 mph
